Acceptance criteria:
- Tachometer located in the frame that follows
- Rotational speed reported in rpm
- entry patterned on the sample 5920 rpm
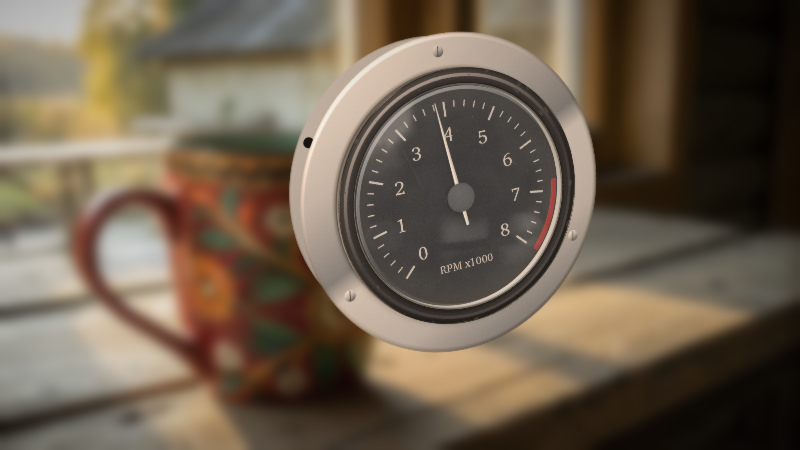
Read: 3800 rpm
